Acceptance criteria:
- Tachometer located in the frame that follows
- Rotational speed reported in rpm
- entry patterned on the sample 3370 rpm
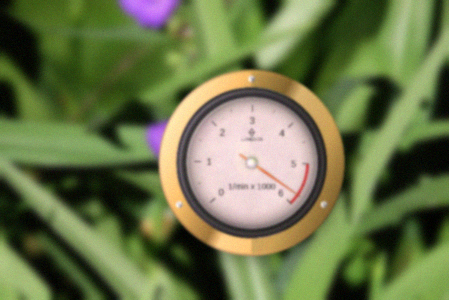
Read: 5750 rpm
